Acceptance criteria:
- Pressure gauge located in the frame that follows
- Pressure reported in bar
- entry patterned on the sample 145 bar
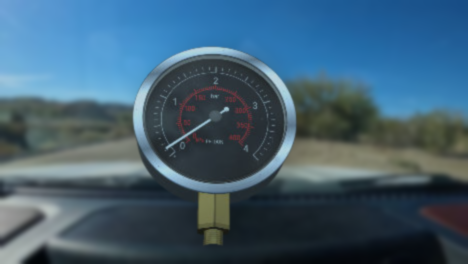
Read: 0.1 bar
